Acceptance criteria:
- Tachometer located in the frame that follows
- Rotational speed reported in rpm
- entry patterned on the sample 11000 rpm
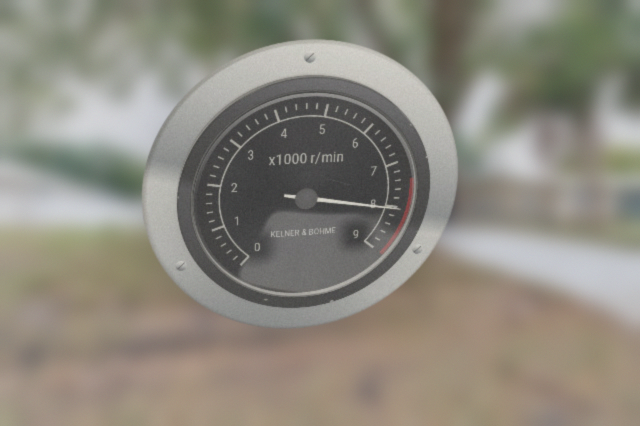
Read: 8000 rpm
